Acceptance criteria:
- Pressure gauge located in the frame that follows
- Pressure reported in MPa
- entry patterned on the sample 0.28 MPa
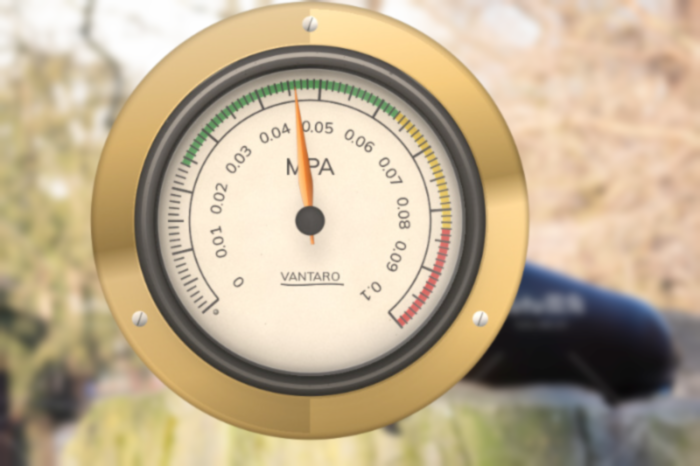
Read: 0.046 MPa
